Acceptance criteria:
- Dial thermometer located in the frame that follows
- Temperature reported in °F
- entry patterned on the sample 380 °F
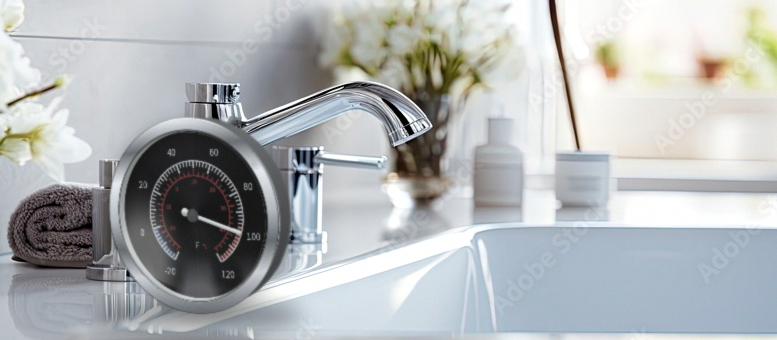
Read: 100 °F
